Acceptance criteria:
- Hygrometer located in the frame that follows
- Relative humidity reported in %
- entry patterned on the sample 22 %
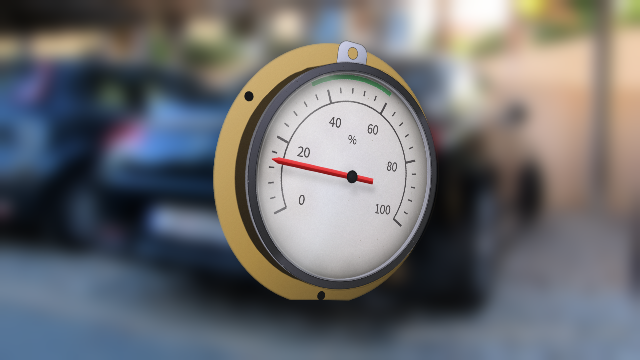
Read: 14 %
